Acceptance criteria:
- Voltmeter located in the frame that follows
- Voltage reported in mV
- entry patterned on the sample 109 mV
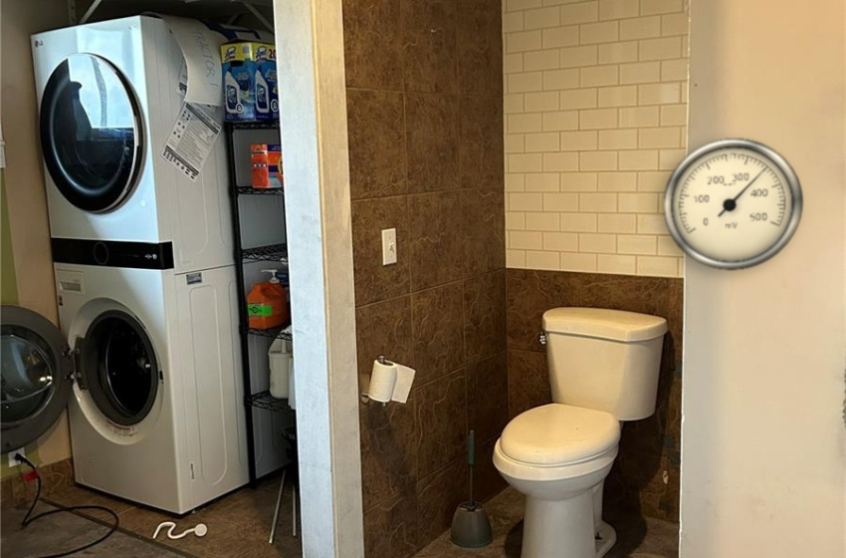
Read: 350 mV
